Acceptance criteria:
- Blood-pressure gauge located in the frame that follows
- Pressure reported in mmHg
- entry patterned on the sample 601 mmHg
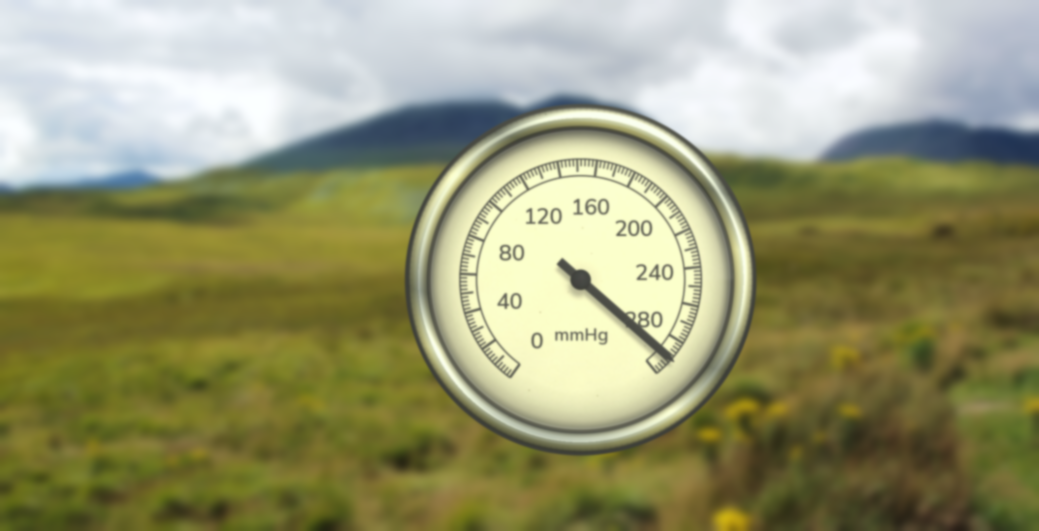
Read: 290 mmHg
